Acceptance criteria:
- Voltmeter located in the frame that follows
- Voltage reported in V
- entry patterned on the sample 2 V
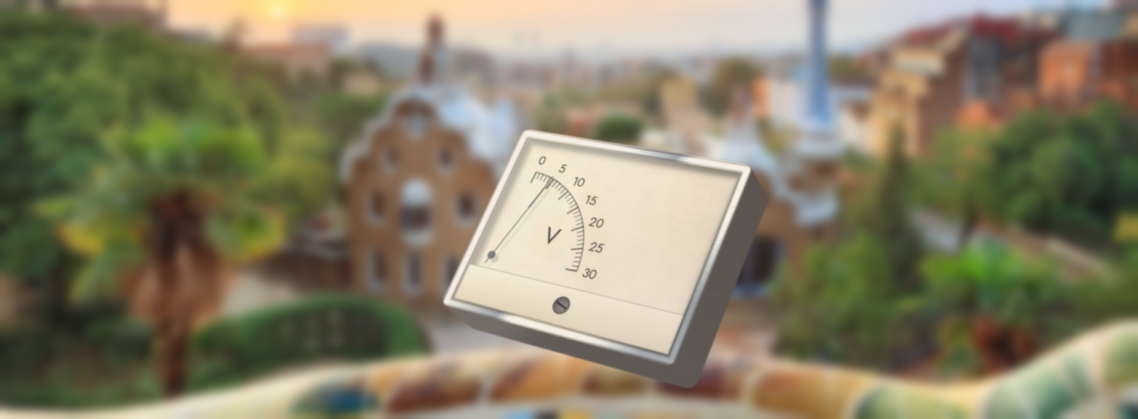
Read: 5 V
